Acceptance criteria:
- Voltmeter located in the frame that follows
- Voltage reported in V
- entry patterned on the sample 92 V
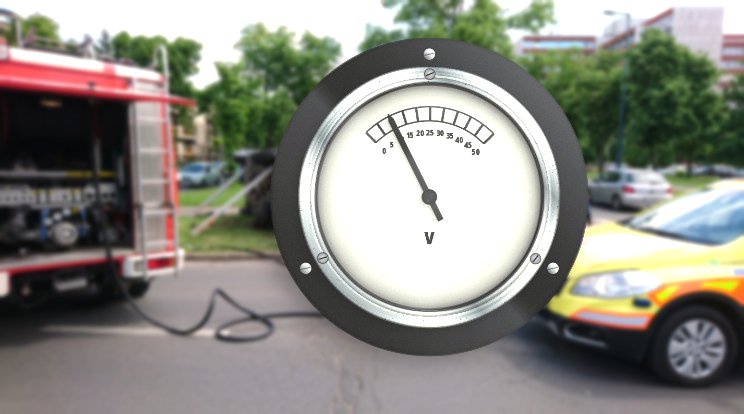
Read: 10 V
